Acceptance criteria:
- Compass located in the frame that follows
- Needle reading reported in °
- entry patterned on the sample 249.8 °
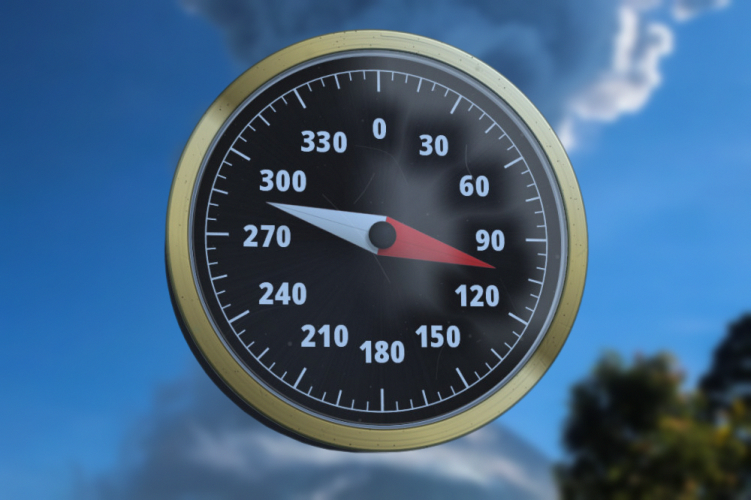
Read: 105 °
